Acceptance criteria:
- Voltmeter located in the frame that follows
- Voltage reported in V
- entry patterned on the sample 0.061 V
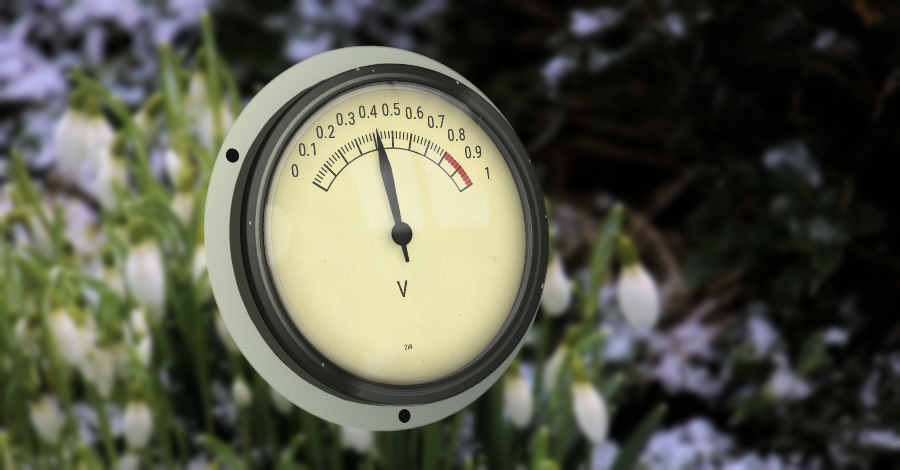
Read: 0.4 V
